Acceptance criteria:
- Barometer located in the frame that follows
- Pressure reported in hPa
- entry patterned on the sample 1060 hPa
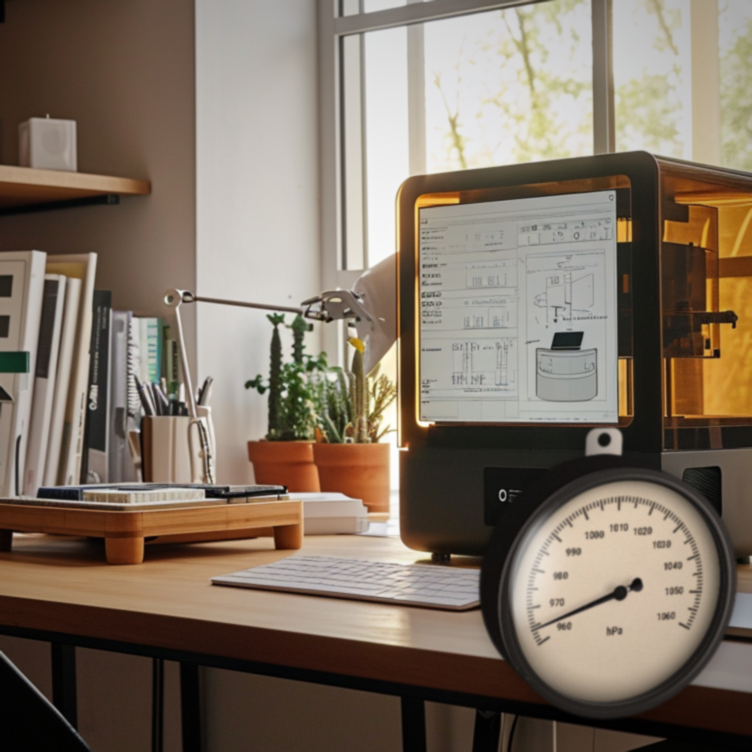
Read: 965 hPa
